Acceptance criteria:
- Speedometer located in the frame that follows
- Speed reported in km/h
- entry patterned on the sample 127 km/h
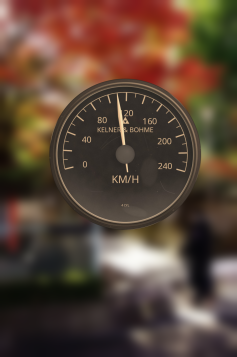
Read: 110 km/h
